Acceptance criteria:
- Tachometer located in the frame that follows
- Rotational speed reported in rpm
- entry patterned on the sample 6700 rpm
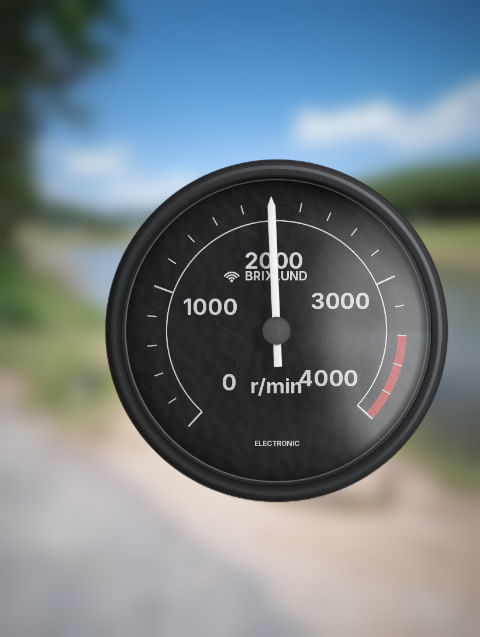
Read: 2000 rpm
